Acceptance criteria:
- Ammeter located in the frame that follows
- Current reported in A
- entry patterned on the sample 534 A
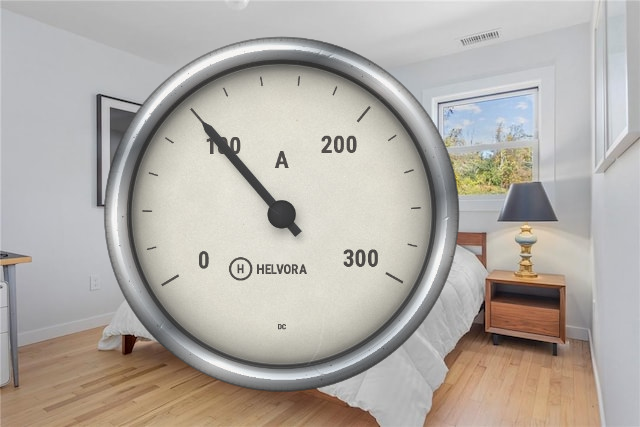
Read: 100 A
